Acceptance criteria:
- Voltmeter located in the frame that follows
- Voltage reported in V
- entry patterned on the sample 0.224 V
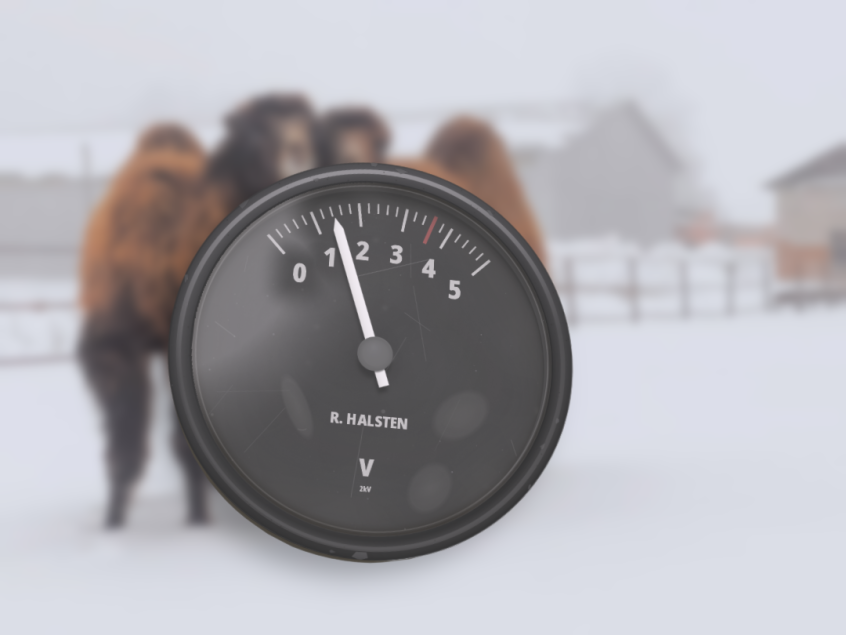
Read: 1.4 V
